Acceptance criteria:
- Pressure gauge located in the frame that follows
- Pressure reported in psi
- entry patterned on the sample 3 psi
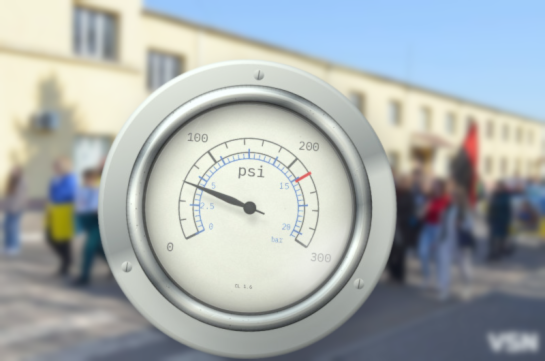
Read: 60 psi
